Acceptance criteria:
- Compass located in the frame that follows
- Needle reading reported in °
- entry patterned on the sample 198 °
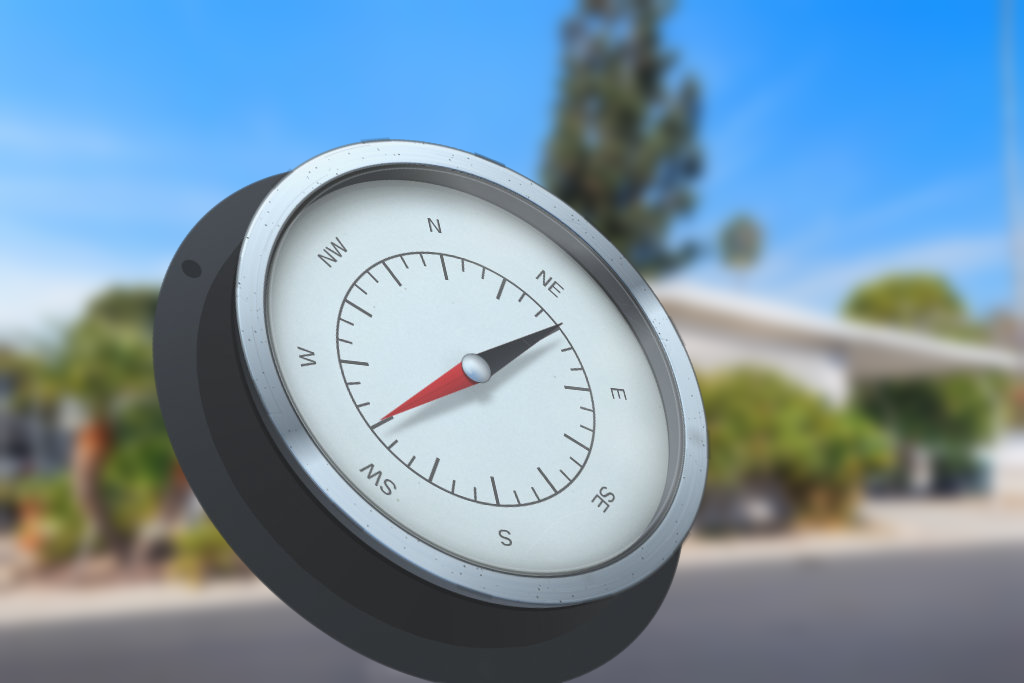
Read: 240 °
